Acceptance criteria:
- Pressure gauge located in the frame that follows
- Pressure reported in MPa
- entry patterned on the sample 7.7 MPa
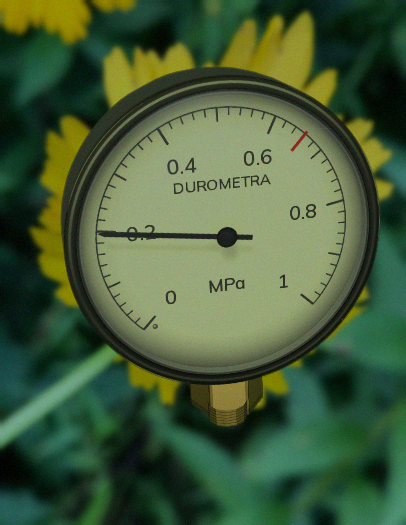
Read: 0.2 MPa
